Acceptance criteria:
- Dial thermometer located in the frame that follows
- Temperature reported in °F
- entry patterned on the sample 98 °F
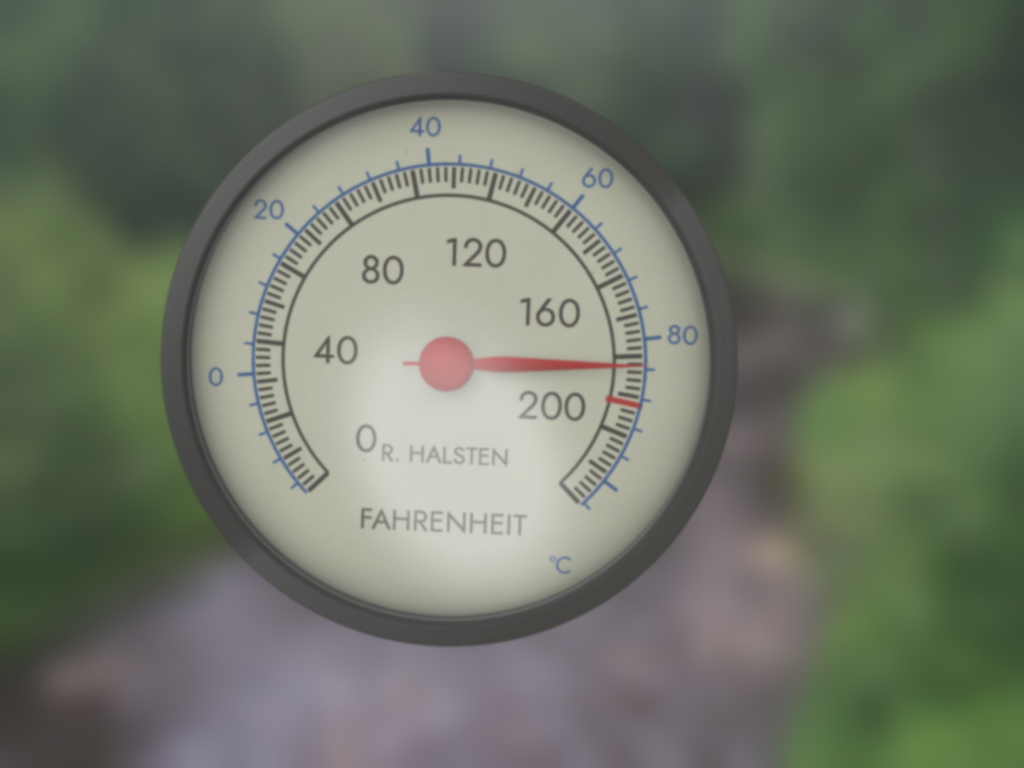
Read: 182 °F
